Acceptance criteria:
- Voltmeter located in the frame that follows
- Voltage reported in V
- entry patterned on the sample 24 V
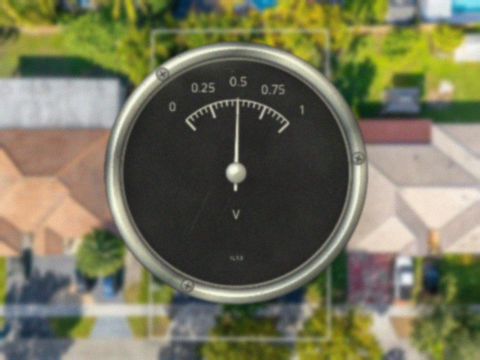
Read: 0.5 V
